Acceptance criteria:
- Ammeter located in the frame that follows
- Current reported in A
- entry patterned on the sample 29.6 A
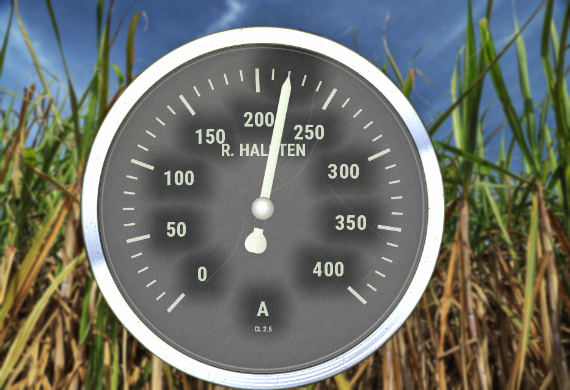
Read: 220 A
